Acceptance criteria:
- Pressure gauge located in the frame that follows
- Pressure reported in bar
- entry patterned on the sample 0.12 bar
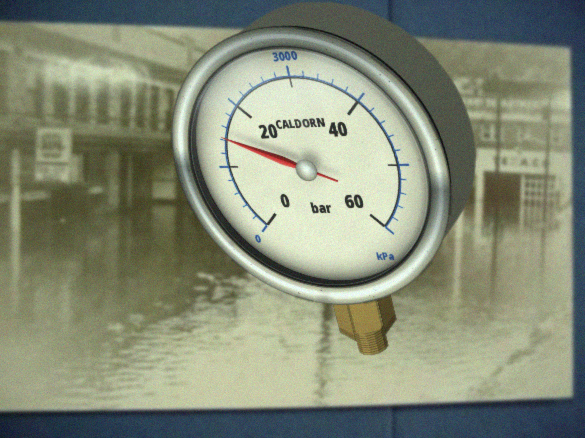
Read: 15 bar
